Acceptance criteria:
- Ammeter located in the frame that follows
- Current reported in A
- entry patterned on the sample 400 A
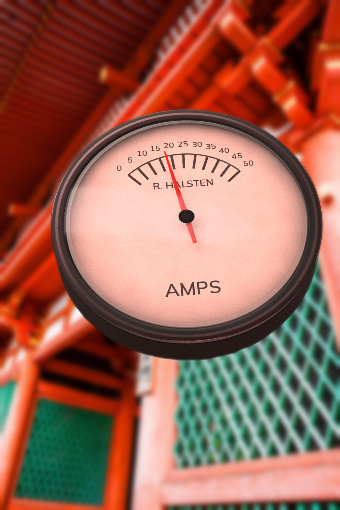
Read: 17.5 A
